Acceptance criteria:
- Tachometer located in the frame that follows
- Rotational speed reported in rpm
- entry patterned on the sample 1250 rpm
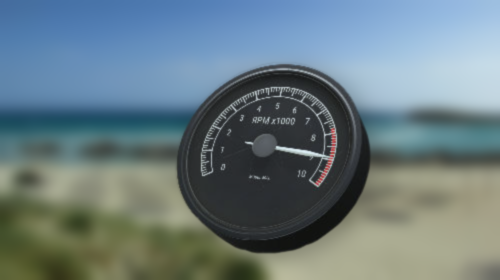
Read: 9000 rpm
